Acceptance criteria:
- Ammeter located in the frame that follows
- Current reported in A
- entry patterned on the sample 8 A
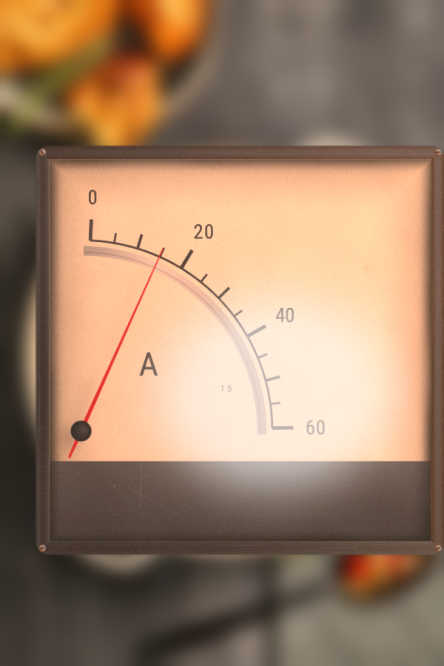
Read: 15 A
